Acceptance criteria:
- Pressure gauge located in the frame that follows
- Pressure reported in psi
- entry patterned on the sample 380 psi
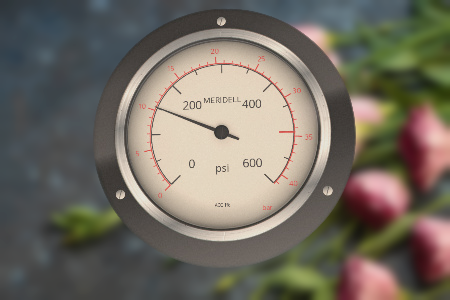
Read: 150 psi
